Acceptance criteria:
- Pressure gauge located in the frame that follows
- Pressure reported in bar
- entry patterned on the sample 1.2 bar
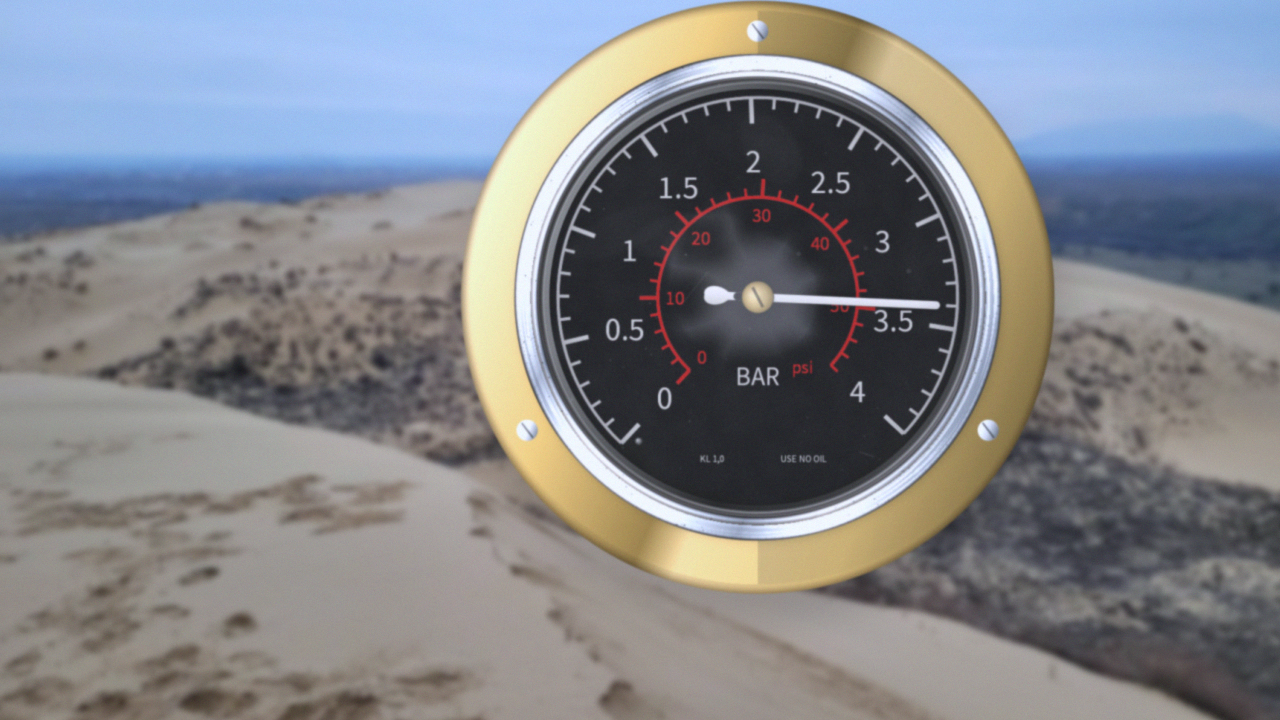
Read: 3.4 bar
